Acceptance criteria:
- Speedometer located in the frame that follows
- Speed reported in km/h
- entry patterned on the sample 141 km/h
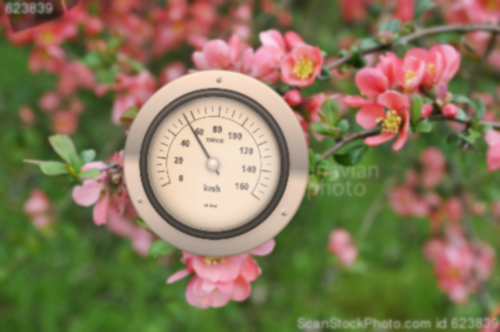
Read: 55 km/h
